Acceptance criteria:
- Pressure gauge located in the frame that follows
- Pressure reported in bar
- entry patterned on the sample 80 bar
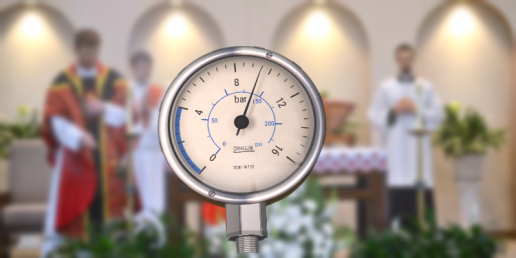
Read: 9.5 bar
